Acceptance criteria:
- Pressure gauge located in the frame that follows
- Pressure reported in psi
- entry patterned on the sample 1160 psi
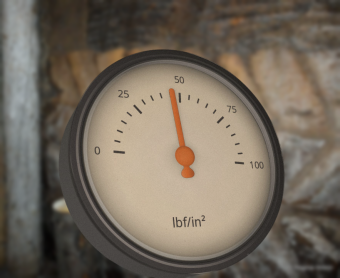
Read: 45 psi
